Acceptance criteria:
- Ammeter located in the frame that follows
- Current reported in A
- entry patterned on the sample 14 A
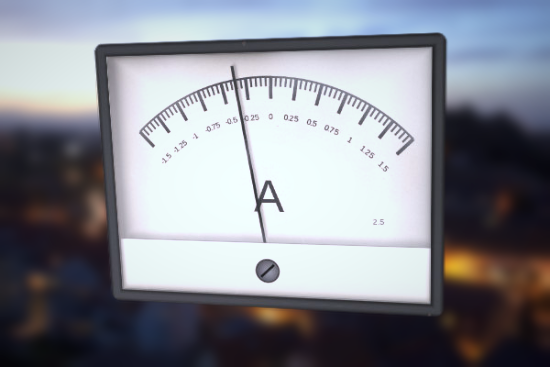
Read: -0.35 A
